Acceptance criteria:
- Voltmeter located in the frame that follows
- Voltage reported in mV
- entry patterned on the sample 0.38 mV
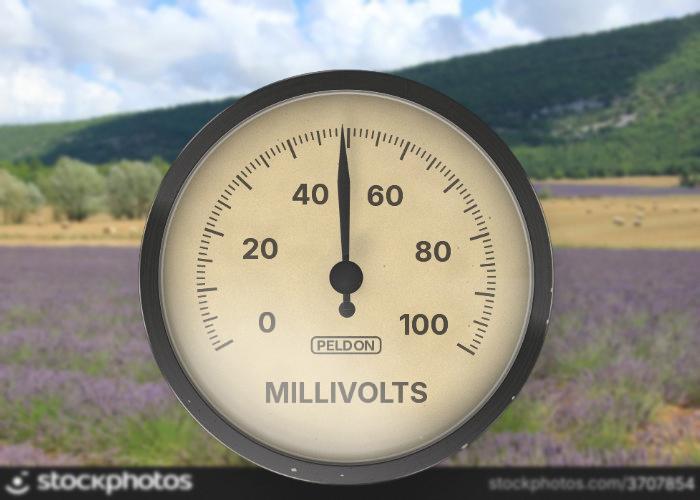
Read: 49 mV
